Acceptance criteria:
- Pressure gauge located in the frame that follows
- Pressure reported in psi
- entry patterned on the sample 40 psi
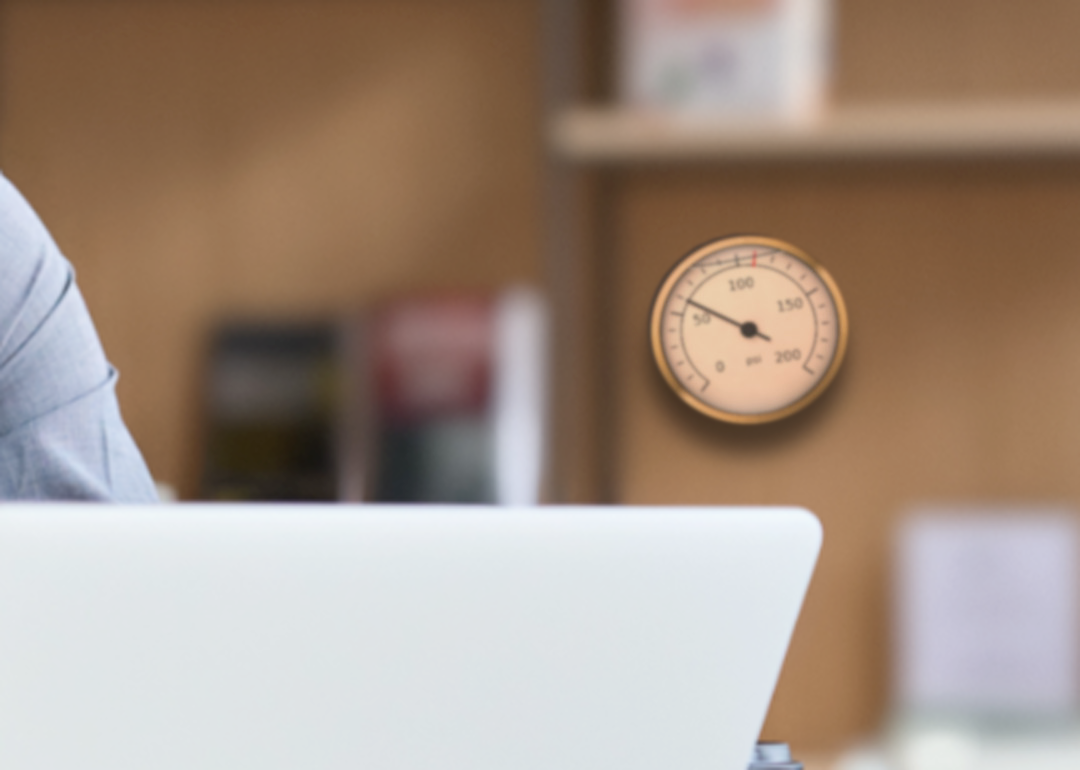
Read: 60 psi
